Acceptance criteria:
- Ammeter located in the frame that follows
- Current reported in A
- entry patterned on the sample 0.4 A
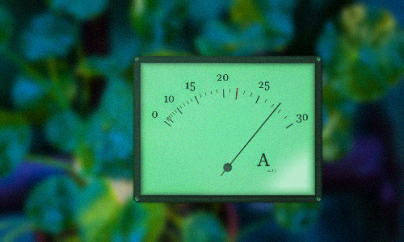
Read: 27.5 A
